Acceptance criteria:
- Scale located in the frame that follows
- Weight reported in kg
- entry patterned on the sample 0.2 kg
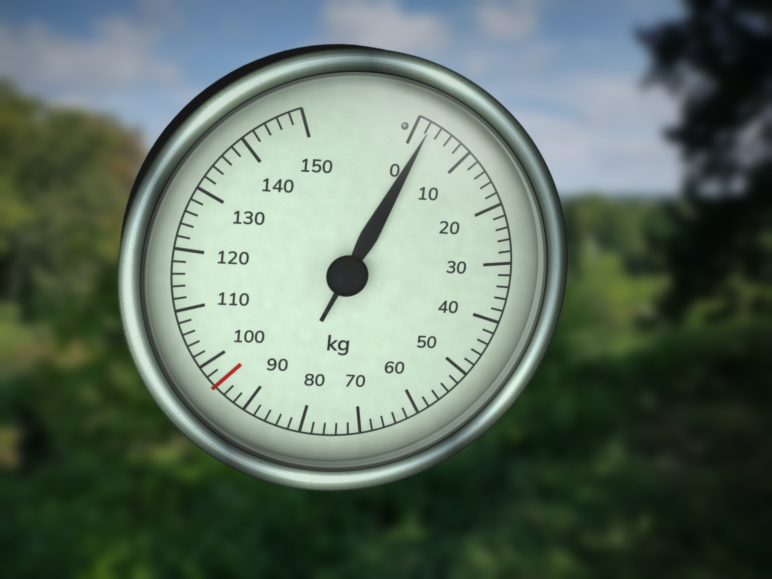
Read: 2 kg
